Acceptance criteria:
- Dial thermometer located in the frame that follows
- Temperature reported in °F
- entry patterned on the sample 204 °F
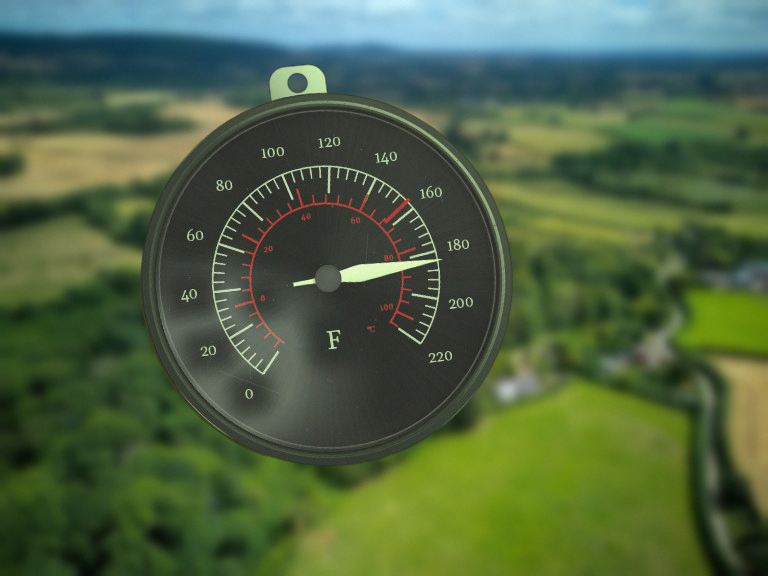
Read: 184 °F
